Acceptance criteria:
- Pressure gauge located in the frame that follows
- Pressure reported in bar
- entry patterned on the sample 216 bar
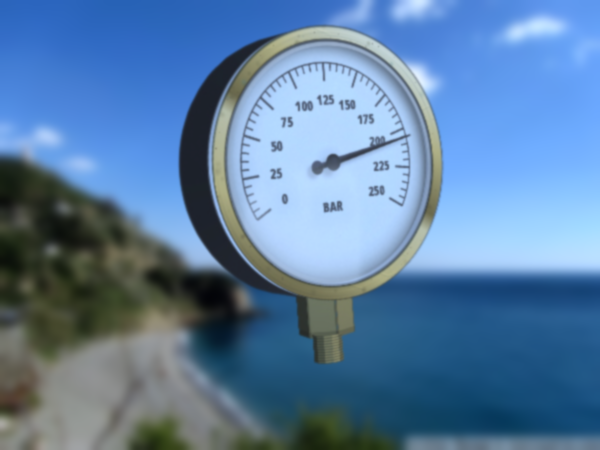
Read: 205 bar
